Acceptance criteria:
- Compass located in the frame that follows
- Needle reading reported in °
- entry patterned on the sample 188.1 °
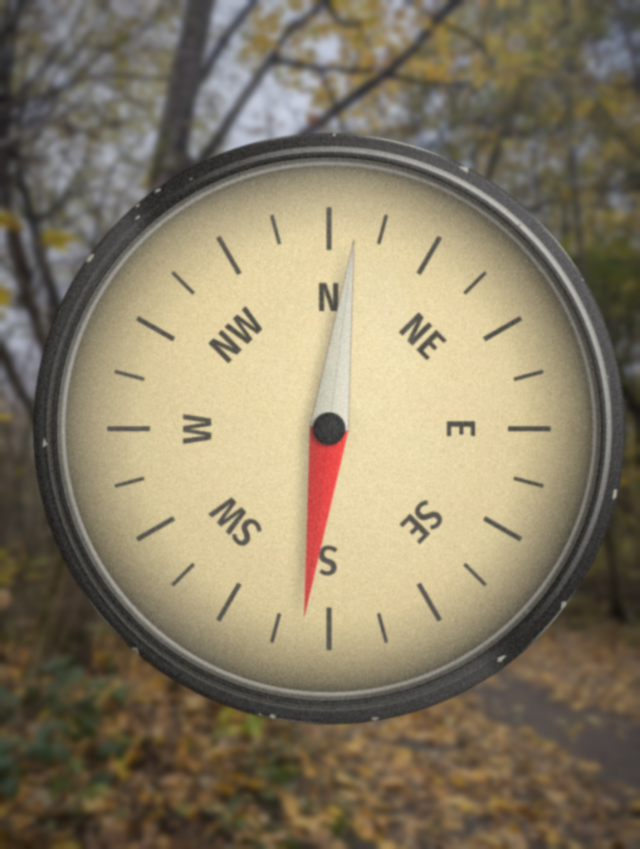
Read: 187.5 °
